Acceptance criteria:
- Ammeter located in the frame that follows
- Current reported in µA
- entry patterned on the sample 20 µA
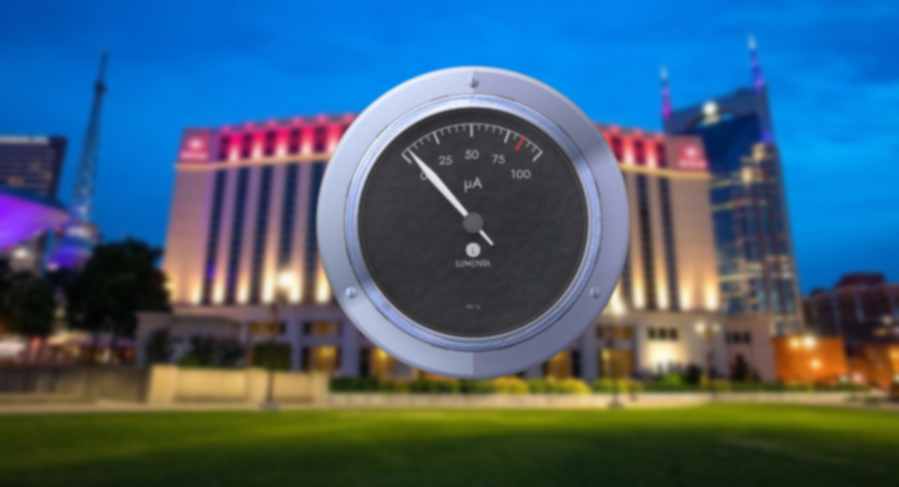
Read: 5 µA
